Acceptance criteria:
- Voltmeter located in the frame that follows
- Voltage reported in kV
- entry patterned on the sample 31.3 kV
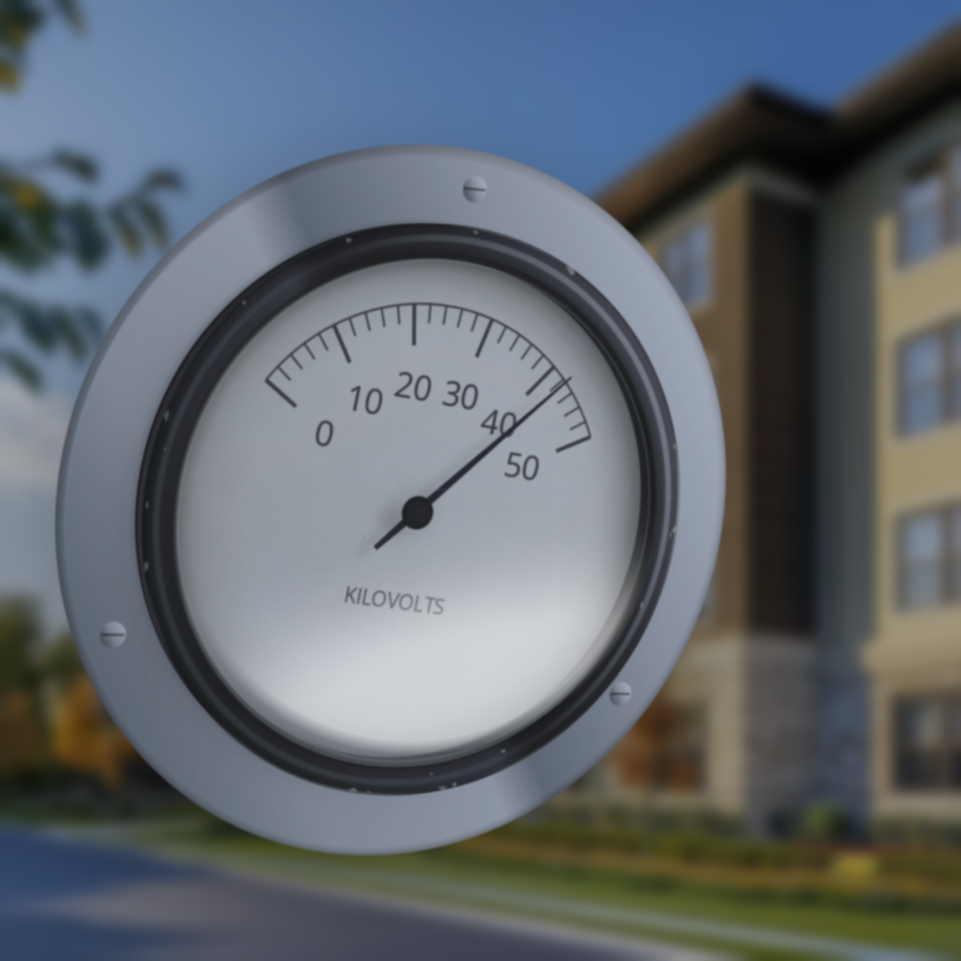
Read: 42 kV
